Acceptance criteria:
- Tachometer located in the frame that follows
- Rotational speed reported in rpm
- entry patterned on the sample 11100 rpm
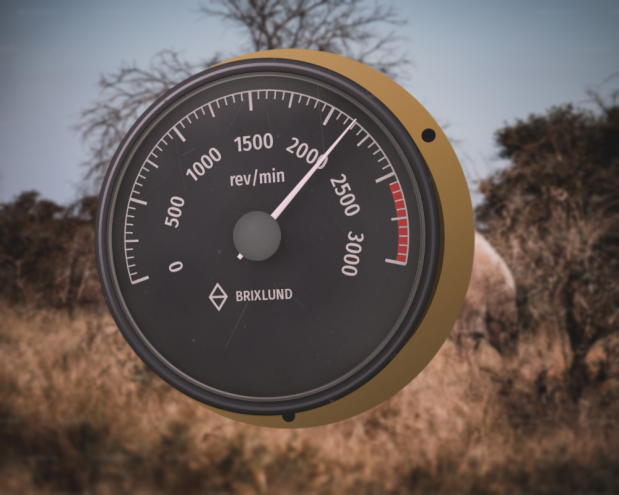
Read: 2150 rpm
